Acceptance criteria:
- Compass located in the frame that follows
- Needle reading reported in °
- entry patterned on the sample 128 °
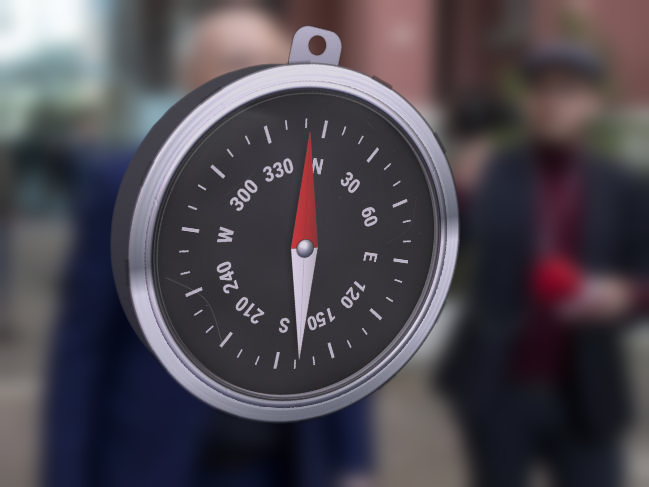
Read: 350 °
